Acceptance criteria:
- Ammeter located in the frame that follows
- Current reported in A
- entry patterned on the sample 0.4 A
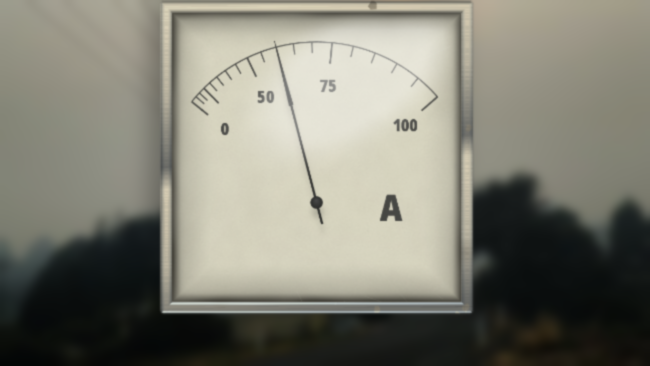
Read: 60 A
